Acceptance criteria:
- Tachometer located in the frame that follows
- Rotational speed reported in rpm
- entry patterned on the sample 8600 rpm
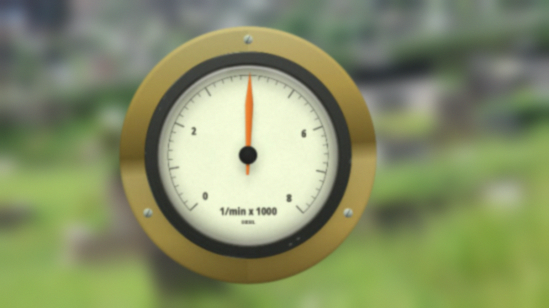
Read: 4000 rpm
